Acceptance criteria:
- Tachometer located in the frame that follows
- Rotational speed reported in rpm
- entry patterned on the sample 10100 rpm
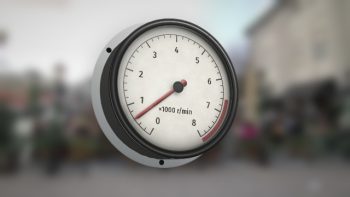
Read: 600 rpm
